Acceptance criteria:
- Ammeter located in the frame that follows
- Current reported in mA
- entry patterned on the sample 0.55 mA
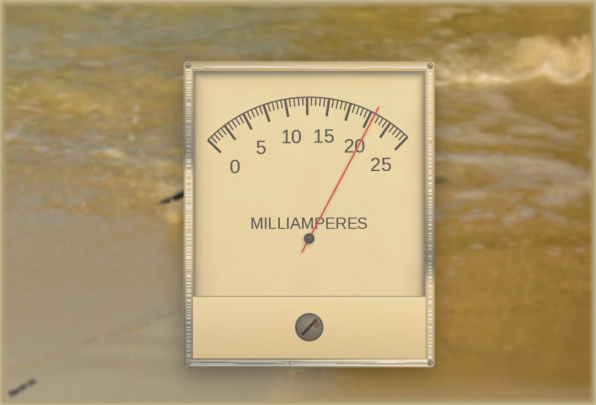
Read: 20.5 mA
